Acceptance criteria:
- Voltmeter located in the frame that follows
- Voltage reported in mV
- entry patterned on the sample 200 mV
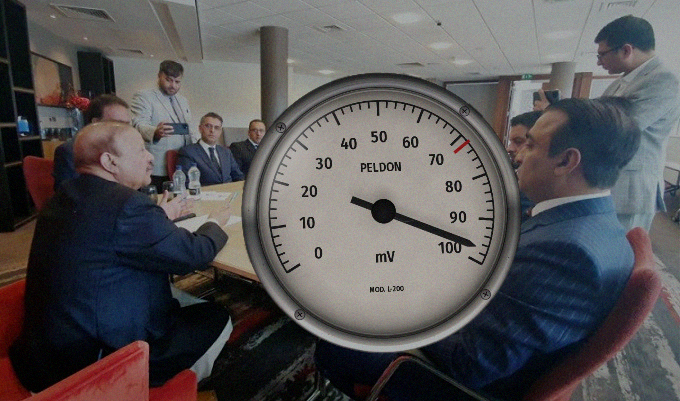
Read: 97 mV
